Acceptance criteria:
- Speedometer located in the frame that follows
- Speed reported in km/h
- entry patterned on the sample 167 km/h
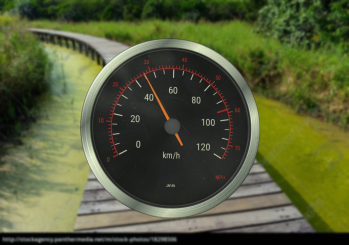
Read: 45 km/h
